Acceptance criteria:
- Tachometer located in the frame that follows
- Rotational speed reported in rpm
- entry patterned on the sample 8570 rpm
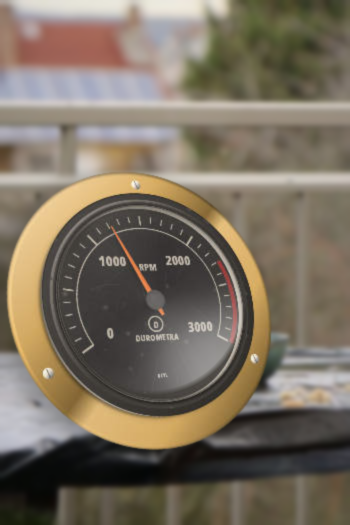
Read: 1200 rpm
